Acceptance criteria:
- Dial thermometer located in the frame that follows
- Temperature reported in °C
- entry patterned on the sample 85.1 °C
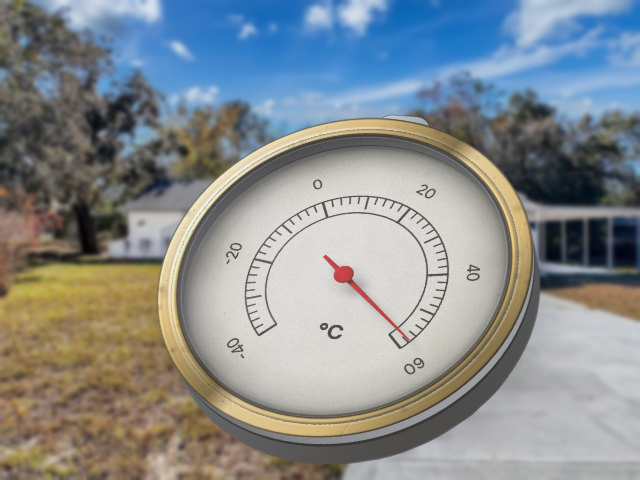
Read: 58 °C
